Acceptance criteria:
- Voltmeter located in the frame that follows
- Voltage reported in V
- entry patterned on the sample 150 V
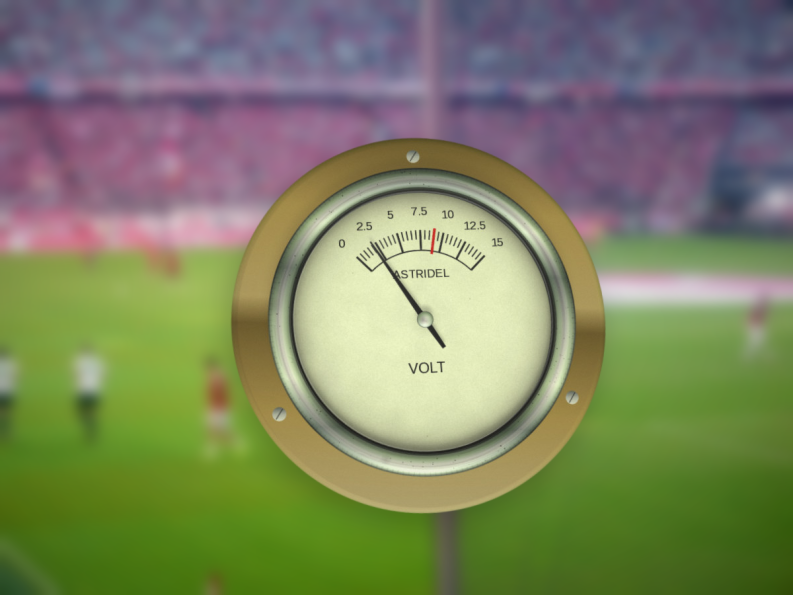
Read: 2 V
